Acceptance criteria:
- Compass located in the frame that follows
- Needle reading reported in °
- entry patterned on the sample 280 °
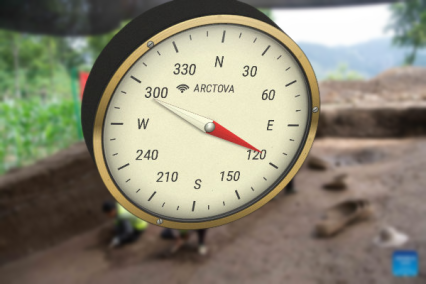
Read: 115 °
